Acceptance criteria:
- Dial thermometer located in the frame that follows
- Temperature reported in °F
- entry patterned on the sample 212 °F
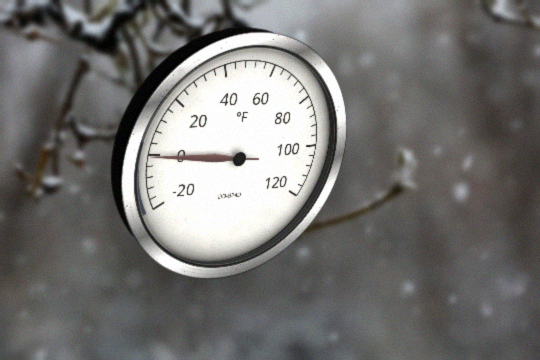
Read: 0 °F
